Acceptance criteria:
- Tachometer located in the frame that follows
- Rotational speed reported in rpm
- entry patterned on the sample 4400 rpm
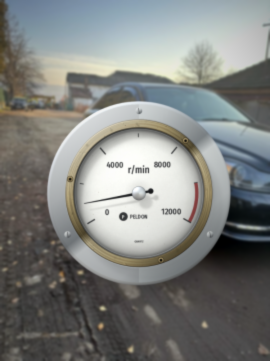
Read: 1000 rpm
